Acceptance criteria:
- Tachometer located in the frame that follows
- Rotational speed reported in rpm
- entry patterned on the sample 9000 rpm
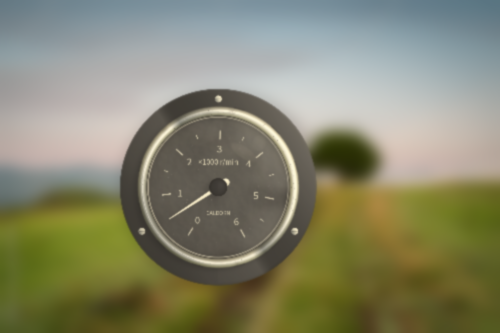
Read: 500 rpm
